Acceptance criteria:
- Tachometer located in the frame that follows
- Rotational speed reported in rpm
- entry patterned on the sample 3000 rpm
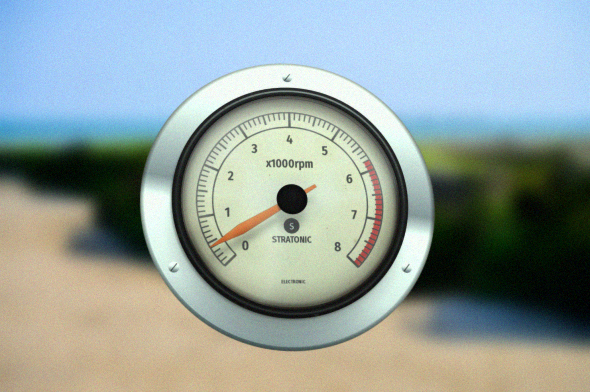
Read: 400 rpm
